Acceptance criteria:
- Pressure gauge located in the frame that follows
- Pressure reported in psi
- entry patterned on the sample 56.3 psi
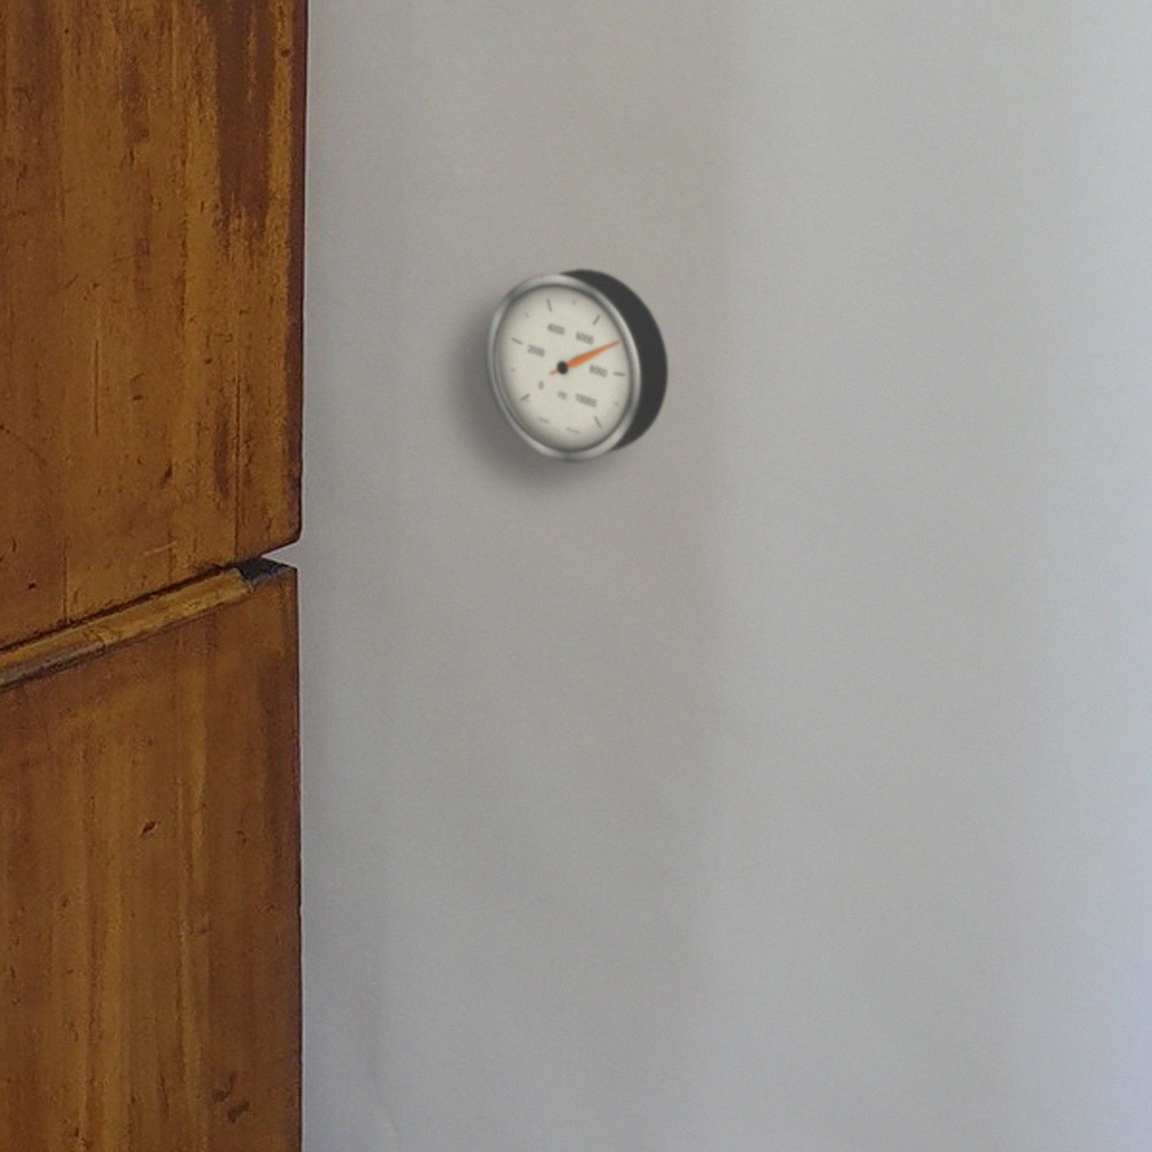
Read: 7000 psi
